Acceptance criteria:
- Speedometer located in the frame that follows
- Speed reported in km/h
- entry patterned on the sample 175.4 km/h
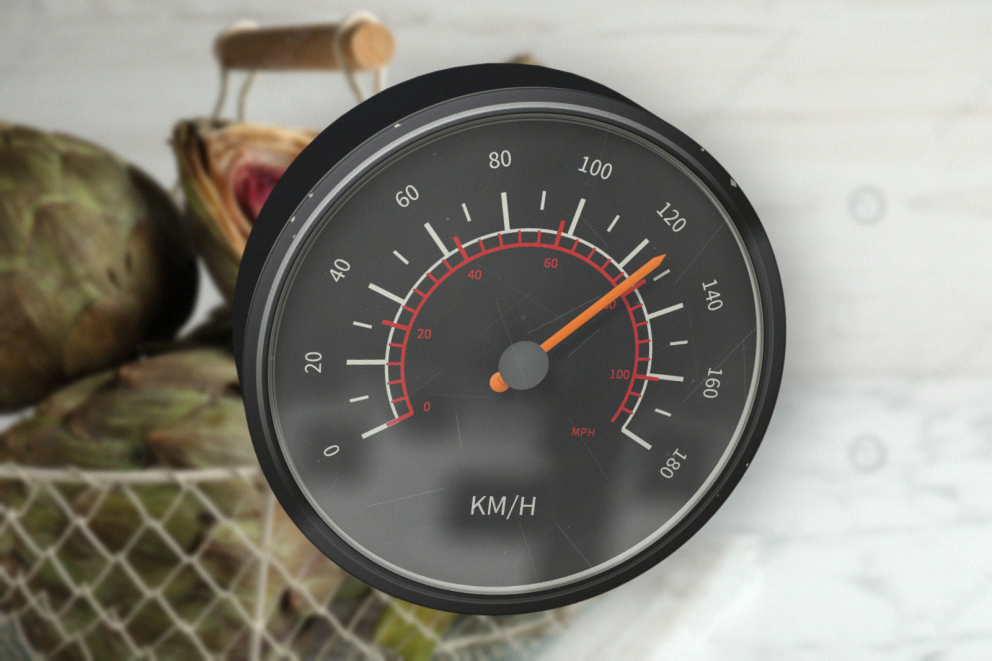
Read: 125 km/h
